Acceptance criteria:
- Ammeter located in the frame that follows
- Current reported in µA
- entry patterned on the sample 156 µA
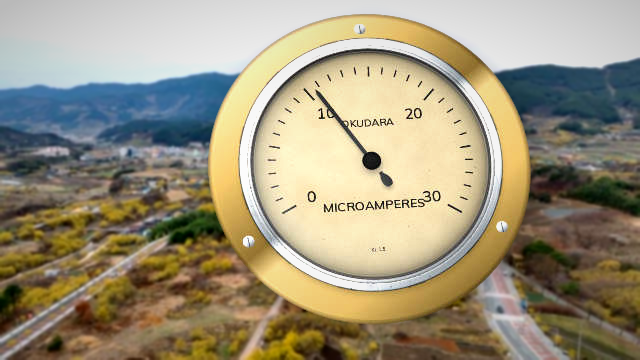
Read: 10.5 µA
